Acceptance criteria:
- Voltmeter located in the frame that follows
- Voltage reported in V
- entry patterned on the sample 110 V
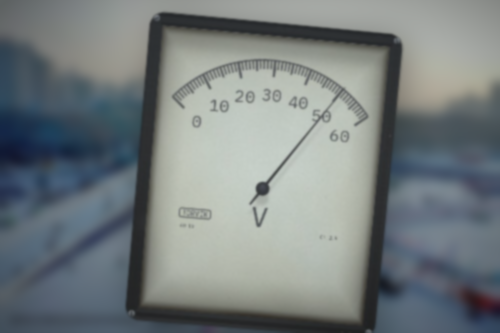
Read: 50 V
